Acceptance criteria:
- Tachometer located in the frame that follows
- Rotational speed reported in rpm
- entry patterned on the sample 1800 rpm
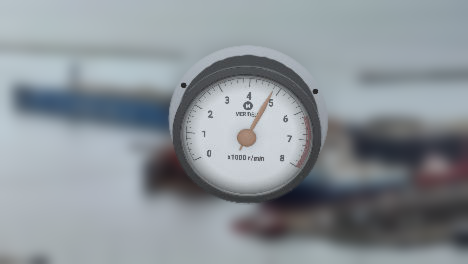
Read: 4800 rpm
